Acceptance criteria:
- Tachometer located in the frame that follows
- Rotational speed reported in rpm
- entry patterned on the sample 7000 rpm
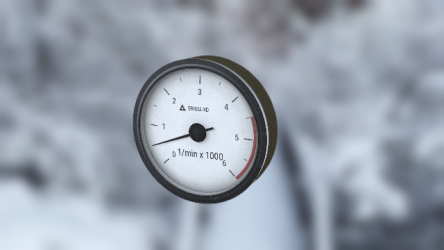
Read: 500 rpm
